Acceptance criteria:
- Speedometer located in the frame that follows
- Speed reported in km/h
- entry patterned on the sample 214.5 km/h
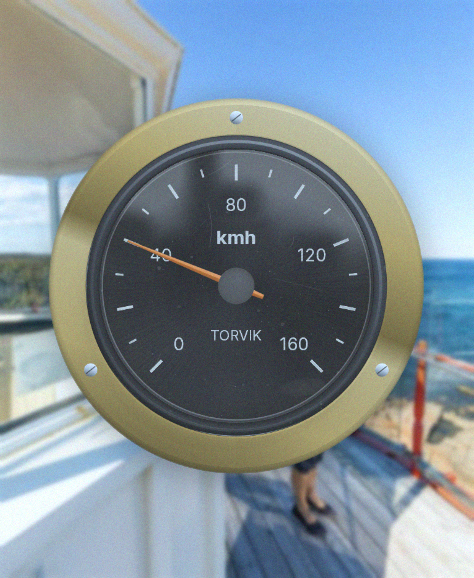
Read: 40 km/h
